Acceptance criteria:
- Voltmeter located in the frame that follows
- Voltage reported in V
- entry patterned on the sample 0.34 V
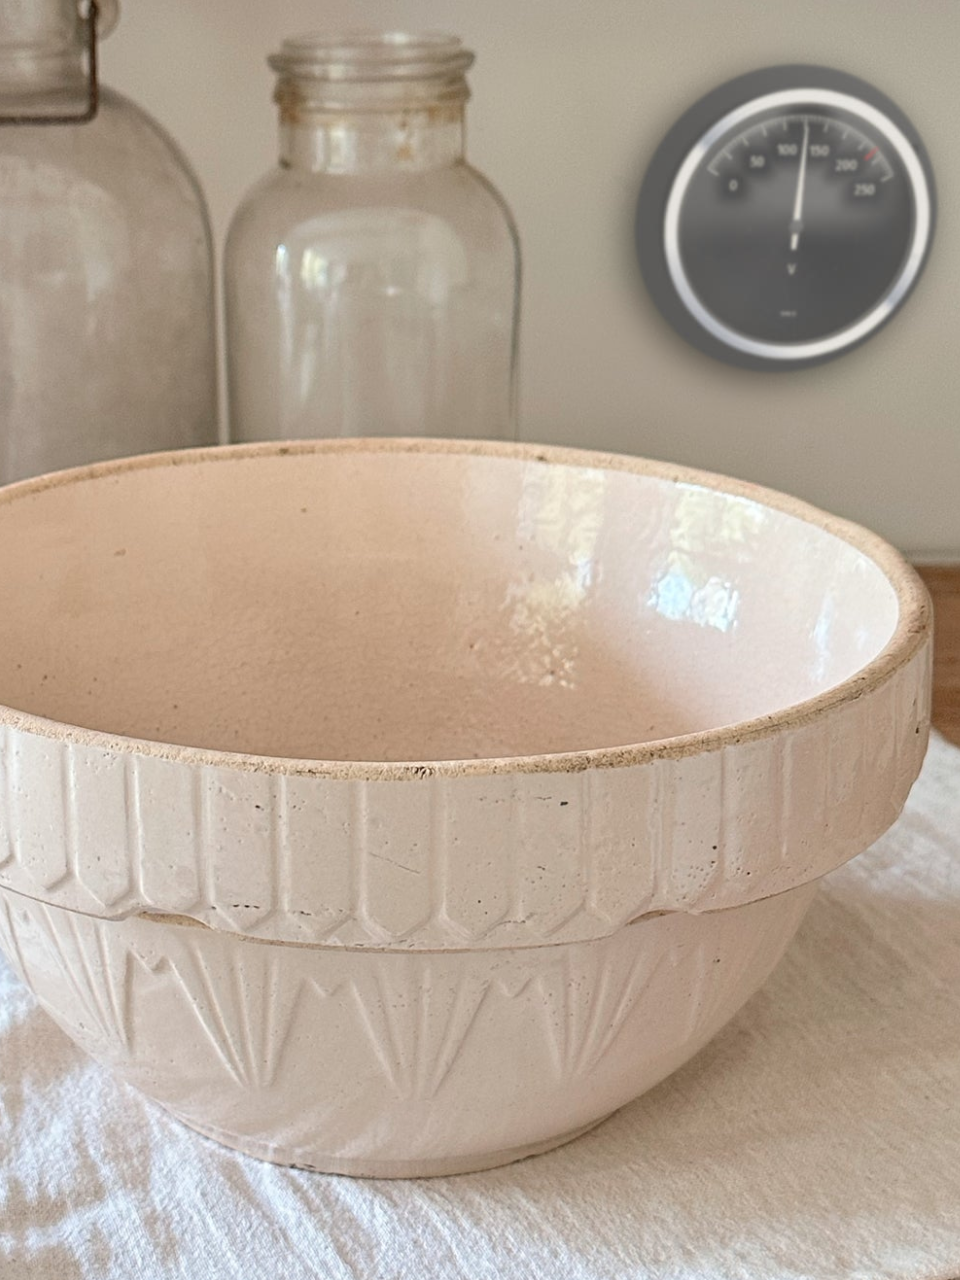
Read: 125 V
